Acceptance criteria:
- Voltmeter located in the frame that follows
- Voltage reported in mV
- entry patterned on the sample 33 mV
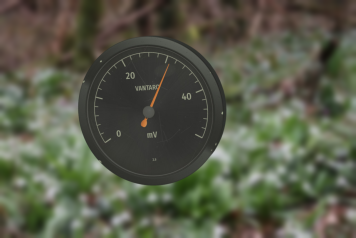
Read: 31 mV
